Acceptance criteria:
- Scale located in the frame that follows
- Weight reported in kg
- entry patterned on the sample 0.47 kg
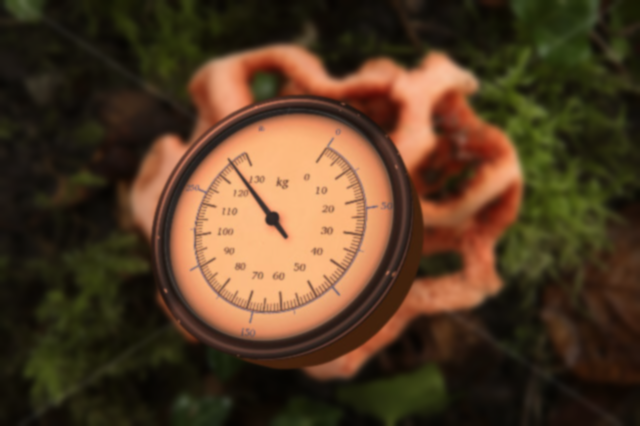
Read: 125 kg
